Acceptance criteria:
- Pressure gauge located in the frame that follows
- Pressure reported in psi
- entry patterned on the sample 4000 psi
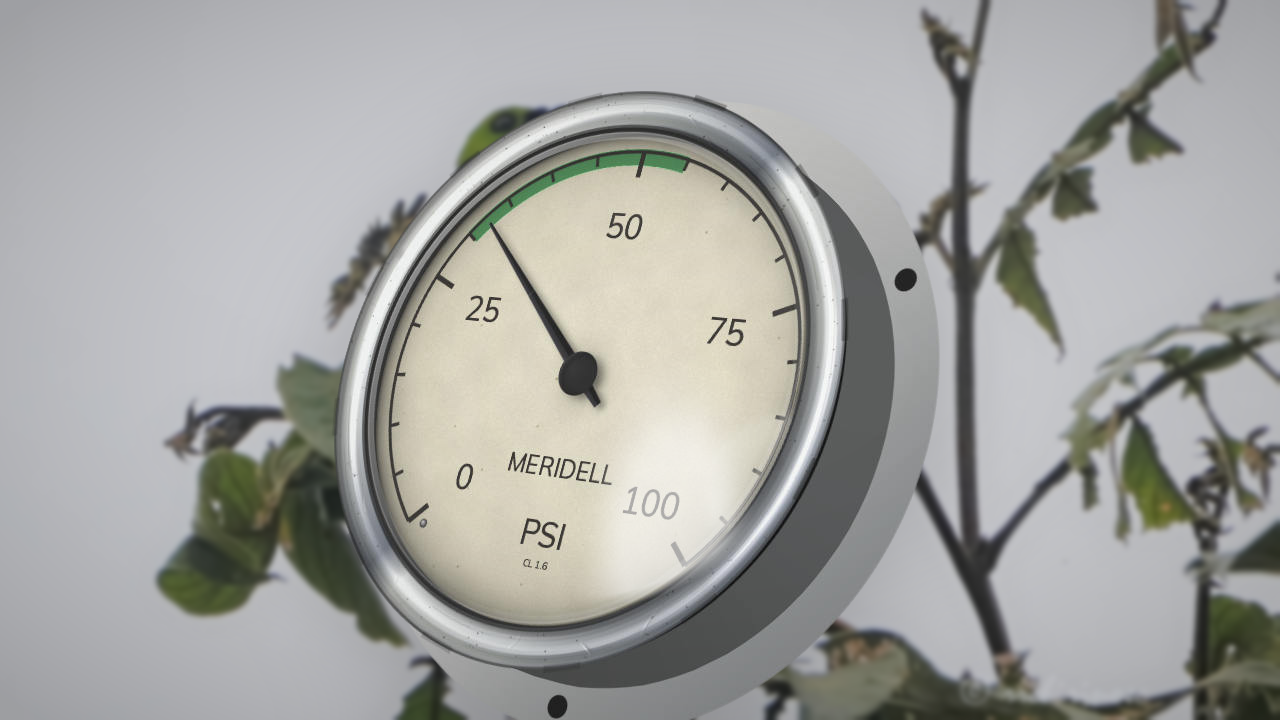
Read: 32.5 psi
